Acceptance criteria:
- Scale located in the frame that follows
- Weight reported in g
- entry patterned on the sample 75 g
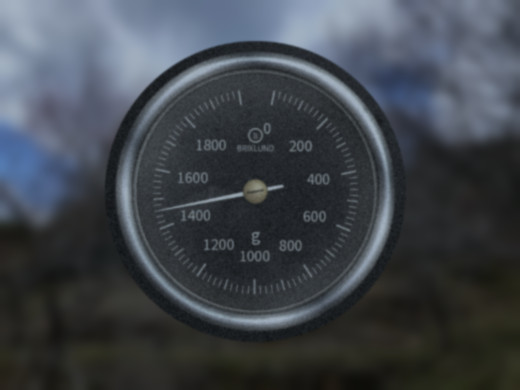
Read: 1460 g
